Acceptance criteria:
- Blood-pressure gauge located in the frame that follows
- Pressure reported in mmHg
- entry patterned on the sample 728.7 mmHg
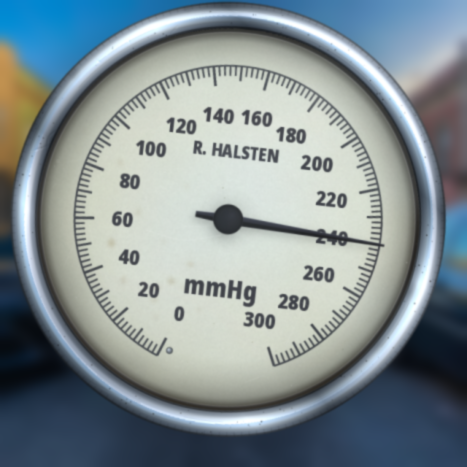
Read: 240 mmHg
